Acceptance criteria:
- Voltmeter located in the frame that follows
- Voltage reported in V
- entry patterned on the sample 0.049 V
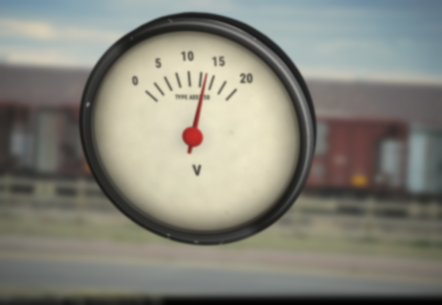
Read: 13.75 V
